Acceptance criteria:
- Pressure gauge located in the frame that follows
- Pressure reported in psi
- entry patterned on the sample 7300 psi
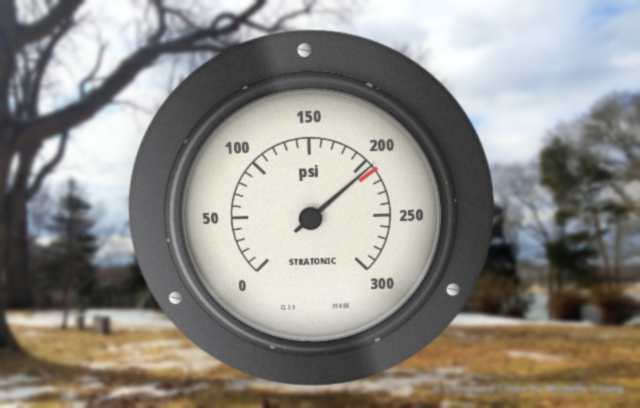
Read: 205 psi
